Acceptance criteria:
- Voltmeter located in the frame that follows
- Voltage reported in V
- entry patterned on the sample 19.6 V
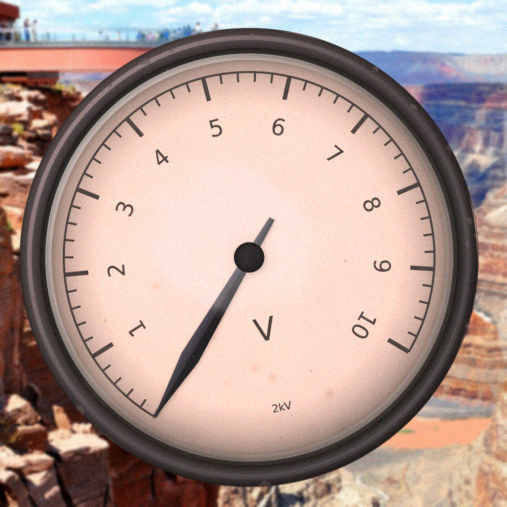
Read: 0 V
